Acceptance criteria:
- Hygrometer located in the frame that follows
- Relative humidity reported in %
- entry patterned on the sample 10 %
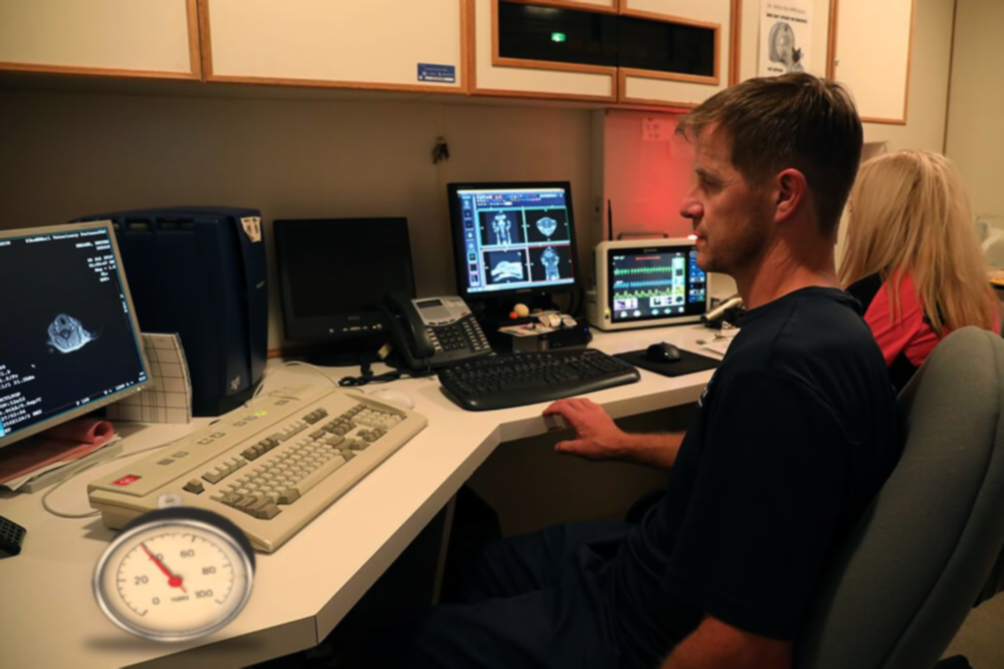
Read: 40 %
